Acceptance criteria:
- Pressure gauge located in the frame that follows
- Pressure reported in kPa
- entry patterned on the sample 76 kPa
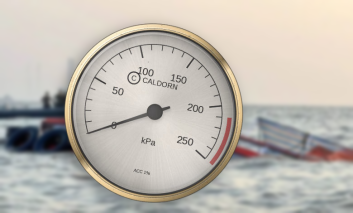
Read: 0 kPa
